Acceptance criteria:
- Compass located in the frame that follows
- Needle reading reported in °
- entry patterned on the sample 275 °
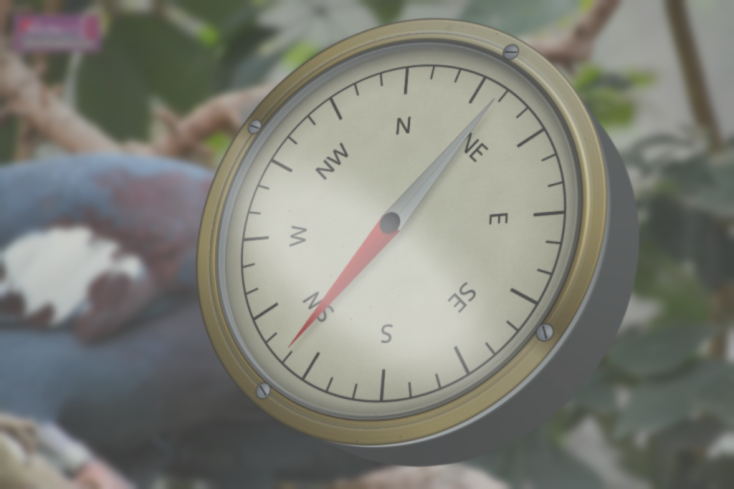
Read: 220 °
